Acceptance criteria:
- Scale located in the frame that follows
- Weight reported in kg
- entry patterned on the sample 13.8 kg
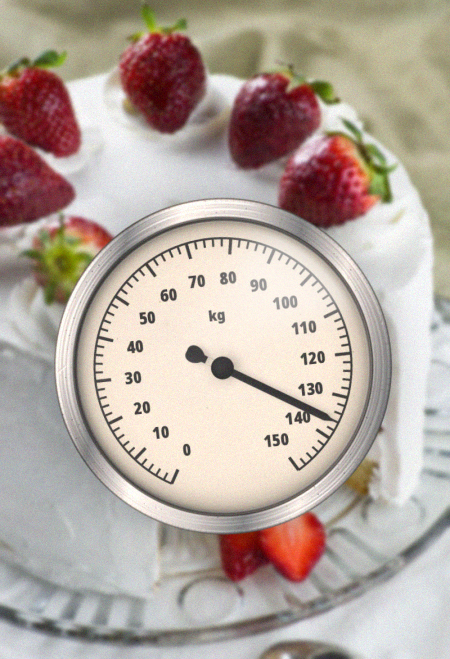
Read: 136 kg
